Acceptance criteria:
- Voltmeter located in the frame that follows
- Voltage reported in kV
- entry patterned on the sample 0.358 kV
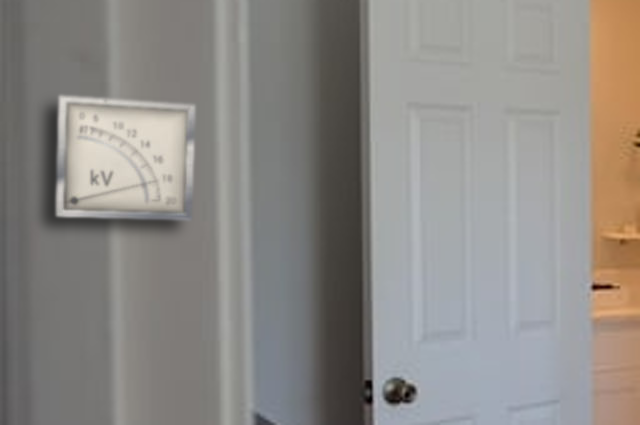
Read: 18 kV
